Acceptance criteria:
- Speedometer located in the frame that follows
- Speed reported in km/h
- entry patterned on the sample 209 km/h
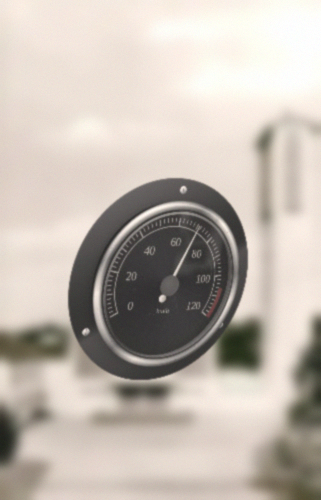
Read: 70 km/h
